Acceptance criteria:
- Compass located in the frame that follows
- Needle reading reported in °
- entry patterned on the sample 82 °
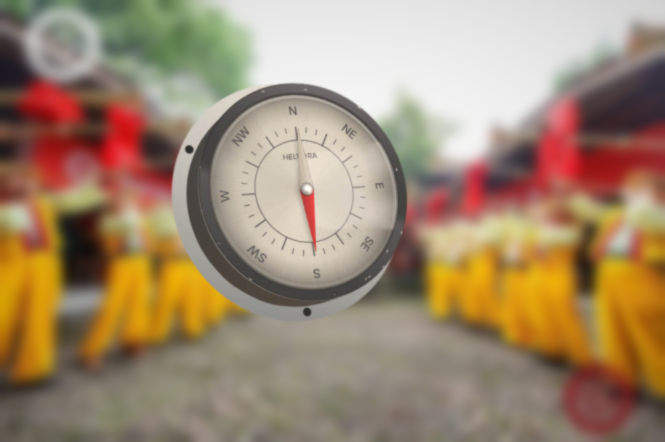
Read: 180 °
